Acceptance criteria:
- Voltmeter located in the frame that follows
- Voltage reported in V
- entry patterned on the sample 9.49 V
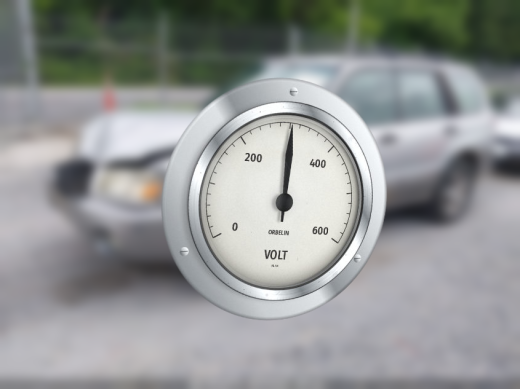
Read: 300 V
